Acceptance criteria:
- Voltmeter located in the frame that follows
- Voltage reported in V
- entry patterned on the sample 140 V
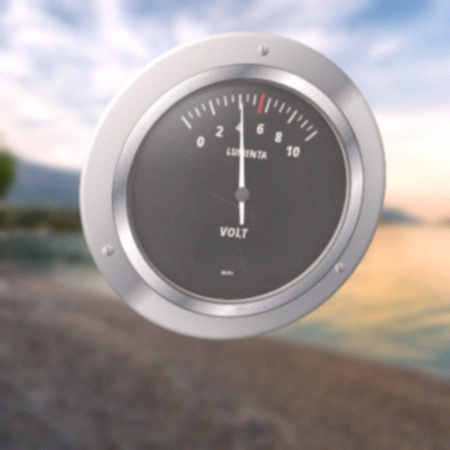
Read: 4 V
